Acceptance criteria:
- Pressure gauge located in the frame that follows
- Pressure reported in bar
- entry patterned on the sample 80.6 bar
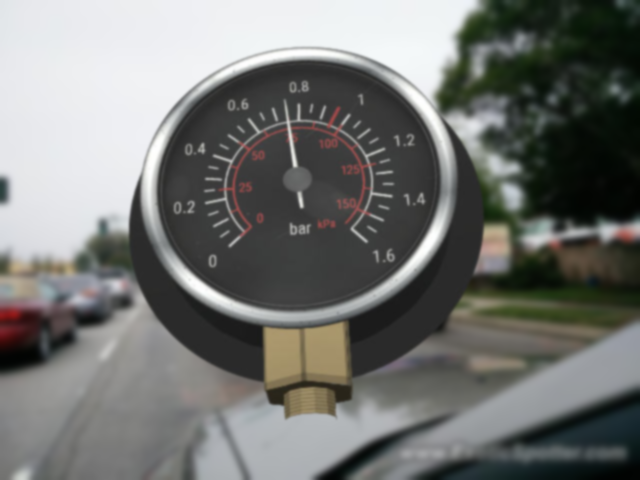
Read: 0.75 bar
